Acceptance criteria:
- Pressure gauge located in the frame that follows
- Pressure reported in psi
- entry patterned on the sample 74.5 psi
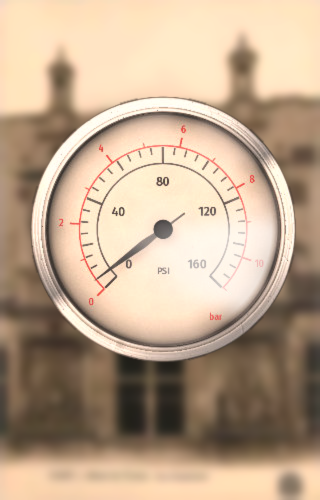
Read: 5 psi
